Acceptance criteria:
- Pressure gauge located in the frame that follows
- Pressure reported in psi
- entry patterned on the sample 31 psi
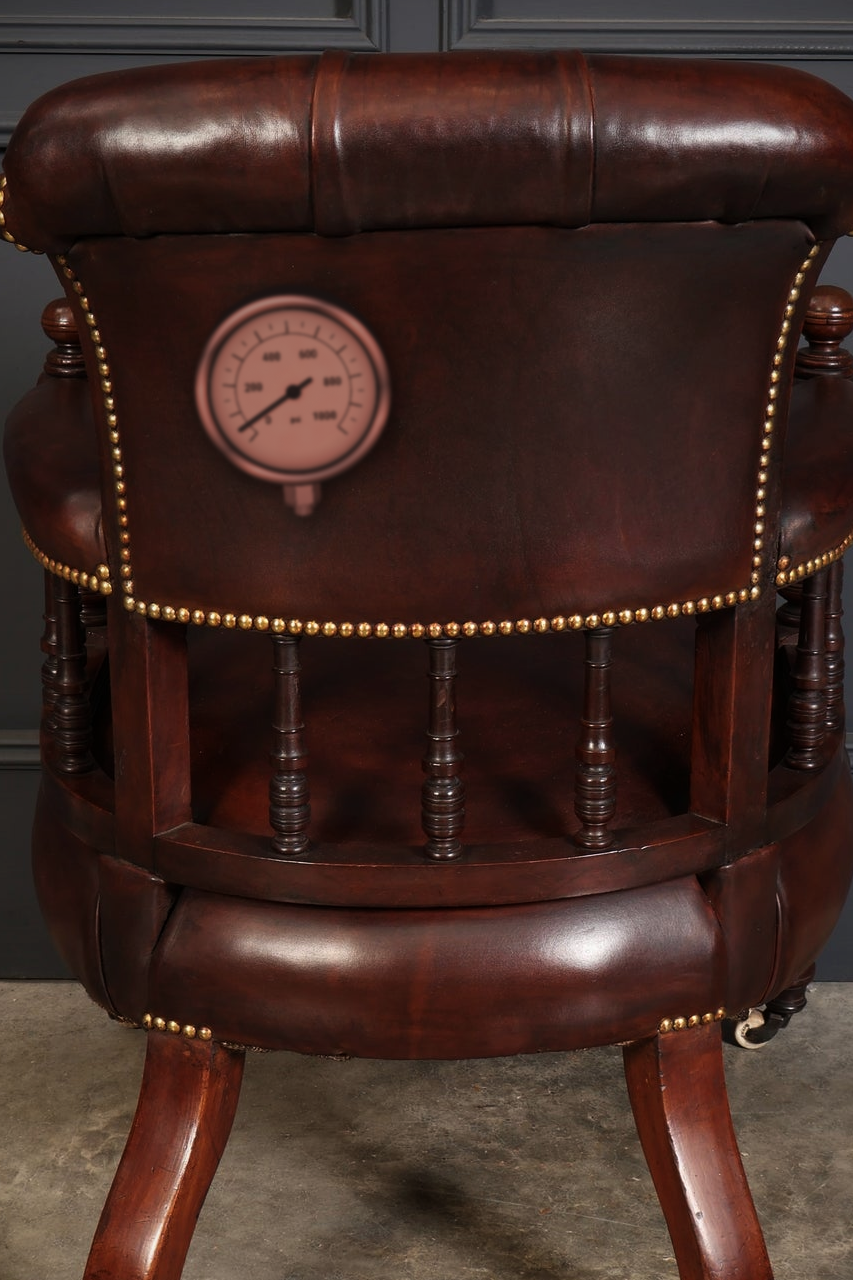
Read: 50 psi
